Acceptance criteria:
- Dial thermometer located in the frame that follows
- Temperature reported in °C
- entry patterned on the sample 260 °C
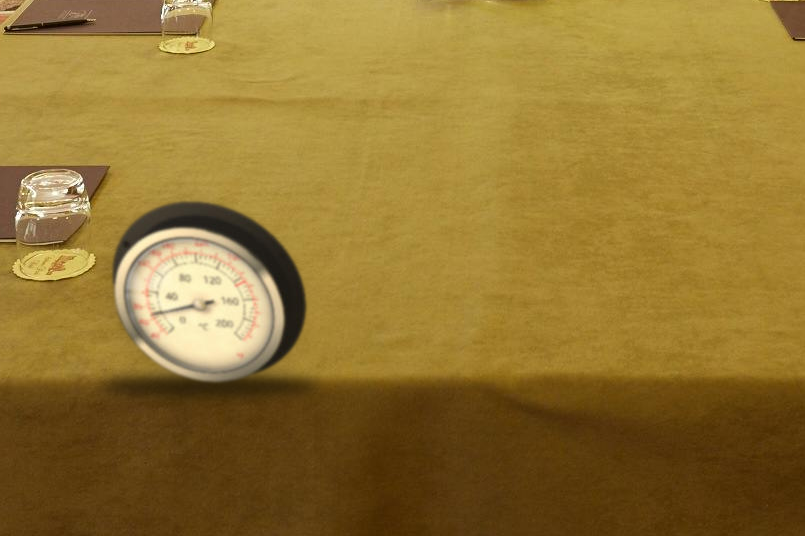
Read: 20 °C
